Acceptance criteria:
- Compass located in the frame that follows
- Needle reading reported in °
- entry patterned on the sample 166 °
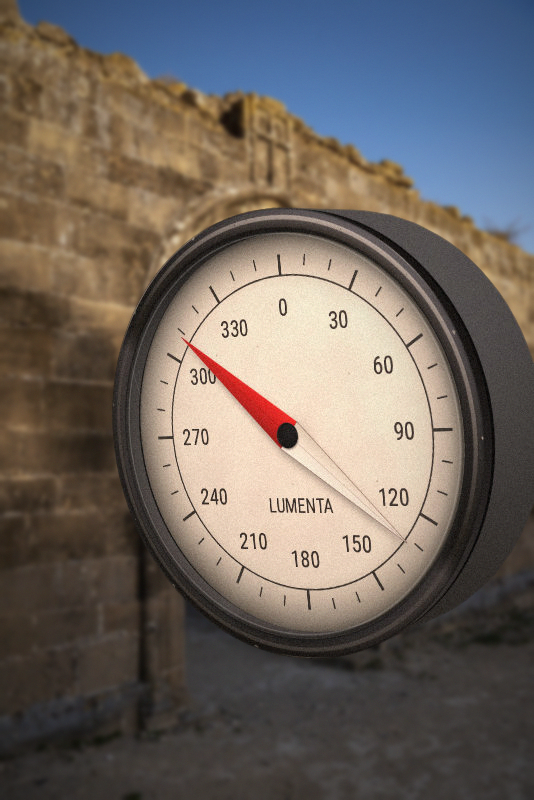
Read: 310 °
